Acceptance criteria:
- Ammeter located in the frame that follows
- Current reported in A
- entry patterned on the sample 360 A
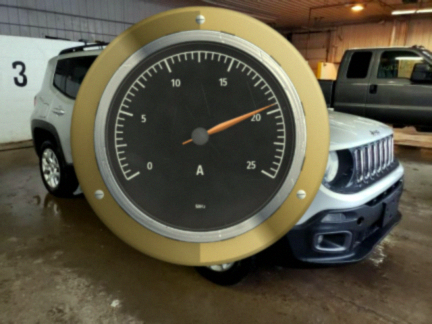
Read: 19.5 A
